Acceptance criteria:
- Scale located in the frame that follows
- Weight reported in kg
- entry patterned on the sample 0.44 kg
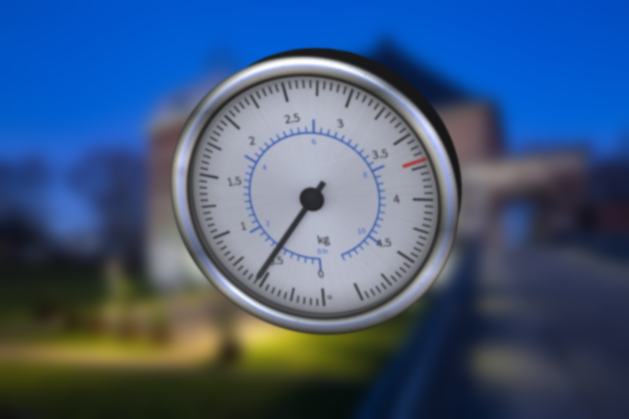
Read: 0.55 kg
